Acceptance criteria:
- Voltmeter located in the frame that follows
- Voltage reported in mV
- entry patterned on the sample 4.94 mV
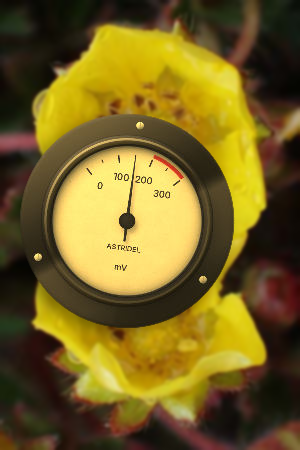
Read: 150 mV
